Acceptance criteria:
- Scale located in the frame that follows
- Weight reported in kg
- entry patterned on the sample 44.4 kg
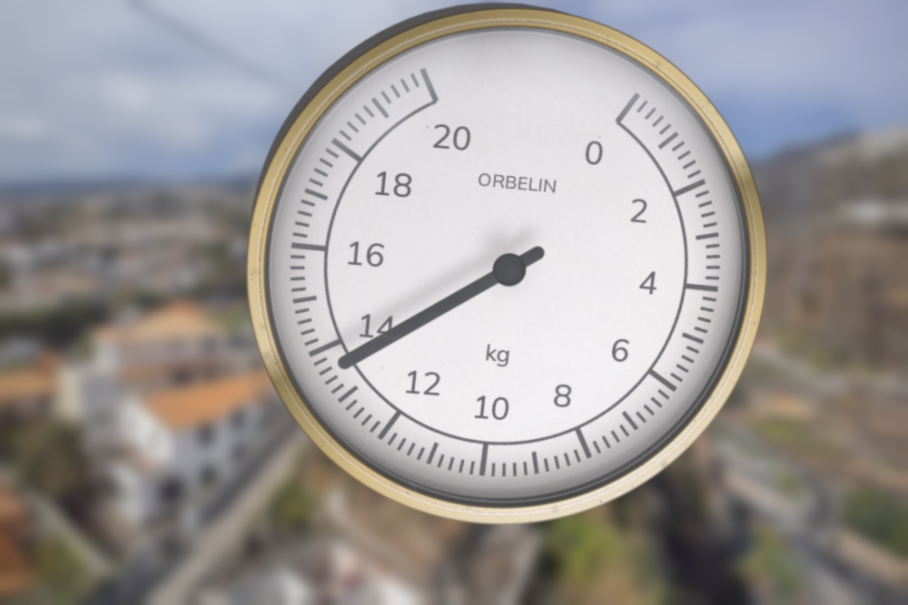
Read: 13.6 kg
